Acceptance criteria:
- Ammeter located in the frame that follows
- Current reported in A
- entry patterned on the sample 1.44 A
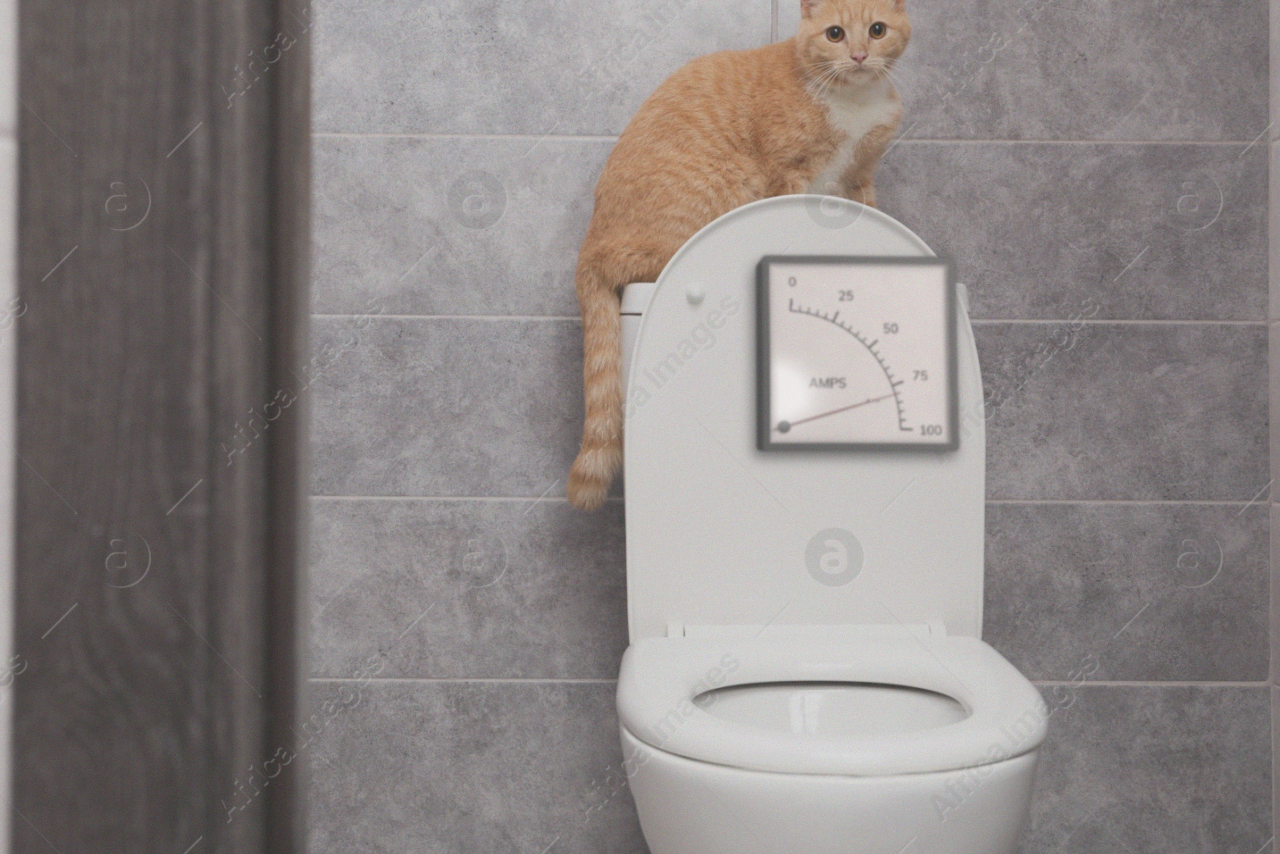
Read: 80 A
